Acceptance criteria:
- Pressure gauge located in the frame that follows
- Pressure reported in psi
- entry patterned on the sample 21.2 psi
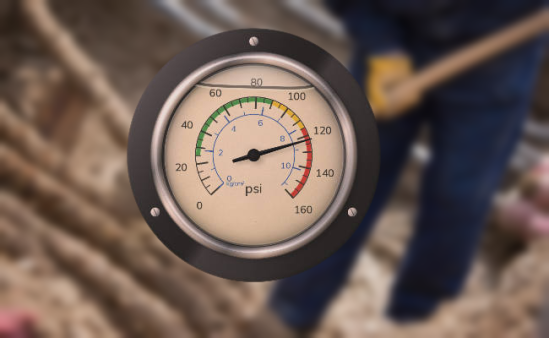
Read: 122.5 psi
